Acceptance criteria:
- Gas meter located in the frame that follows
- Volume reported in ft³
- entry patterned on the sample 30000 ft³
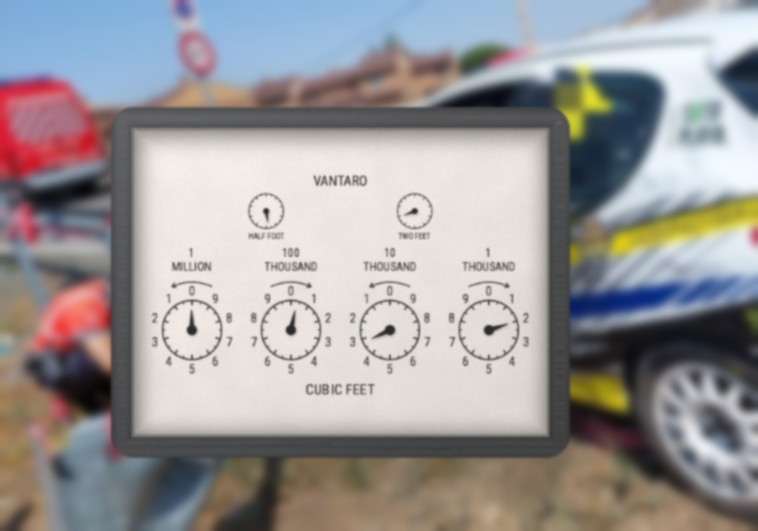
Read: 3200 ft³
